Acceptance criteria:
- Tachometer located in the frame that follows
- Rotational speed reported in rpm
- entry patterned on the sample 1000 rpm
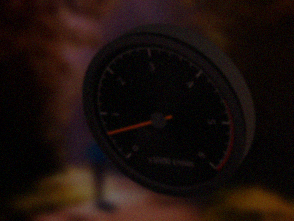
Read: 600 rpm
